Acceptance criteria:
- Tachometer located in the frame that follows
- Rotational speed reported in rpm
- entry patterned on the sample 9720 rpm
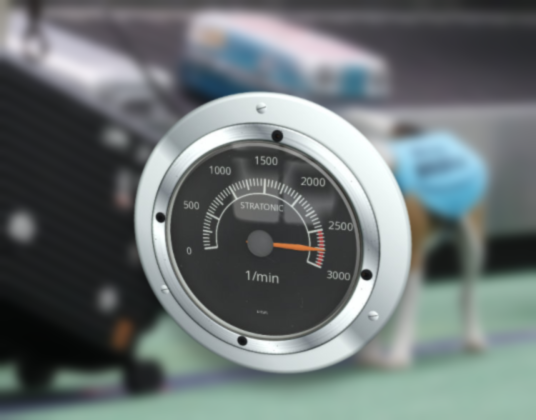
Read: 2750 rpm
